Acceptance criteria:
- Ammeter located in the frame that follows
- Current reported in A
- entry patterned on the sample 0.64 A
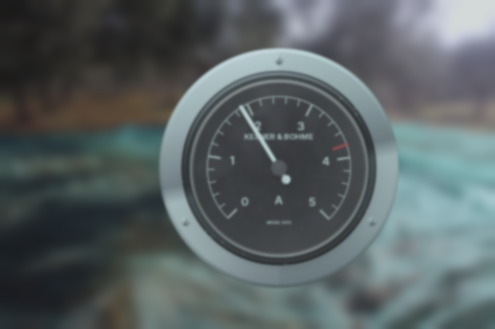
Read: 1.9 A
